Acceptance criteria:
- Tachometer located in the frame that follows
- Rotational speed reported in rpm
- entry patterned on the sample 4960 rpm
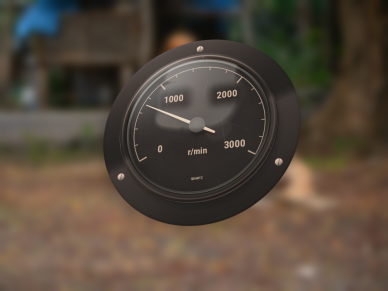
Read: 700 rpm
